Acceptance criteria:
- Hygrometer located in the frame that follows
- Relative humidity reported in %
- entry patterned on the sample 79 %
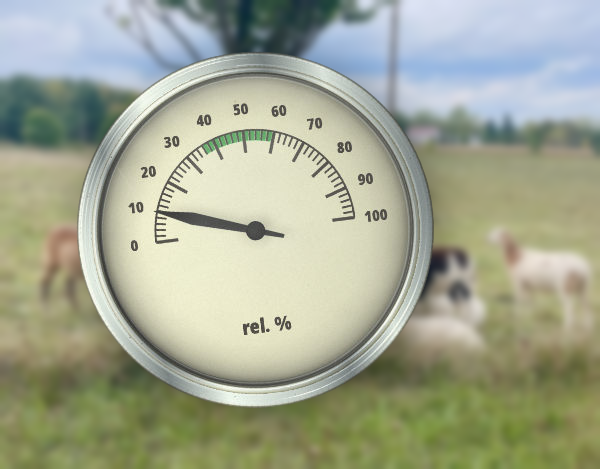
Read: 10 %
